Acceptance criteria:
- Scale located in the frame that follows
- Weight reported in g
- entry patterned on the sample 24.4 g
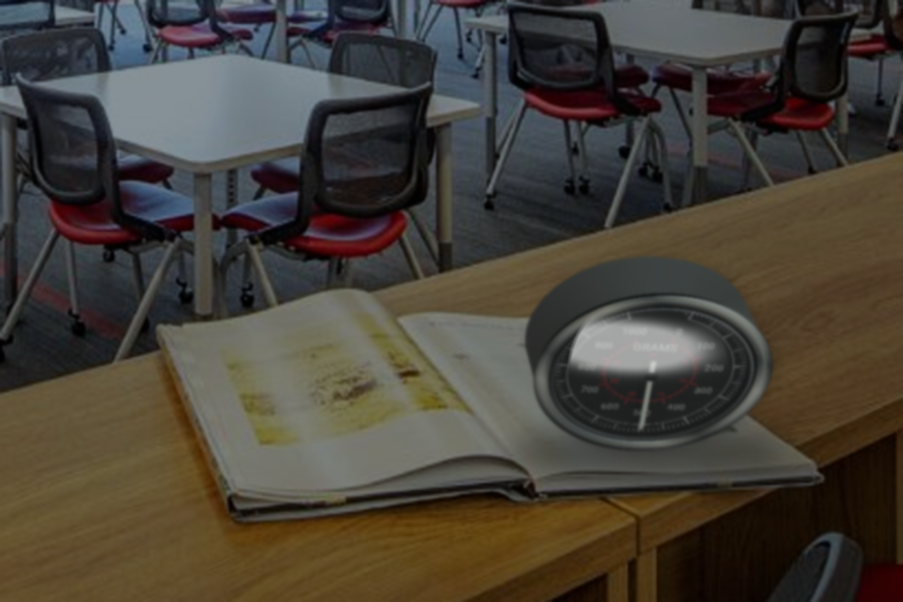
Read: 500 g
